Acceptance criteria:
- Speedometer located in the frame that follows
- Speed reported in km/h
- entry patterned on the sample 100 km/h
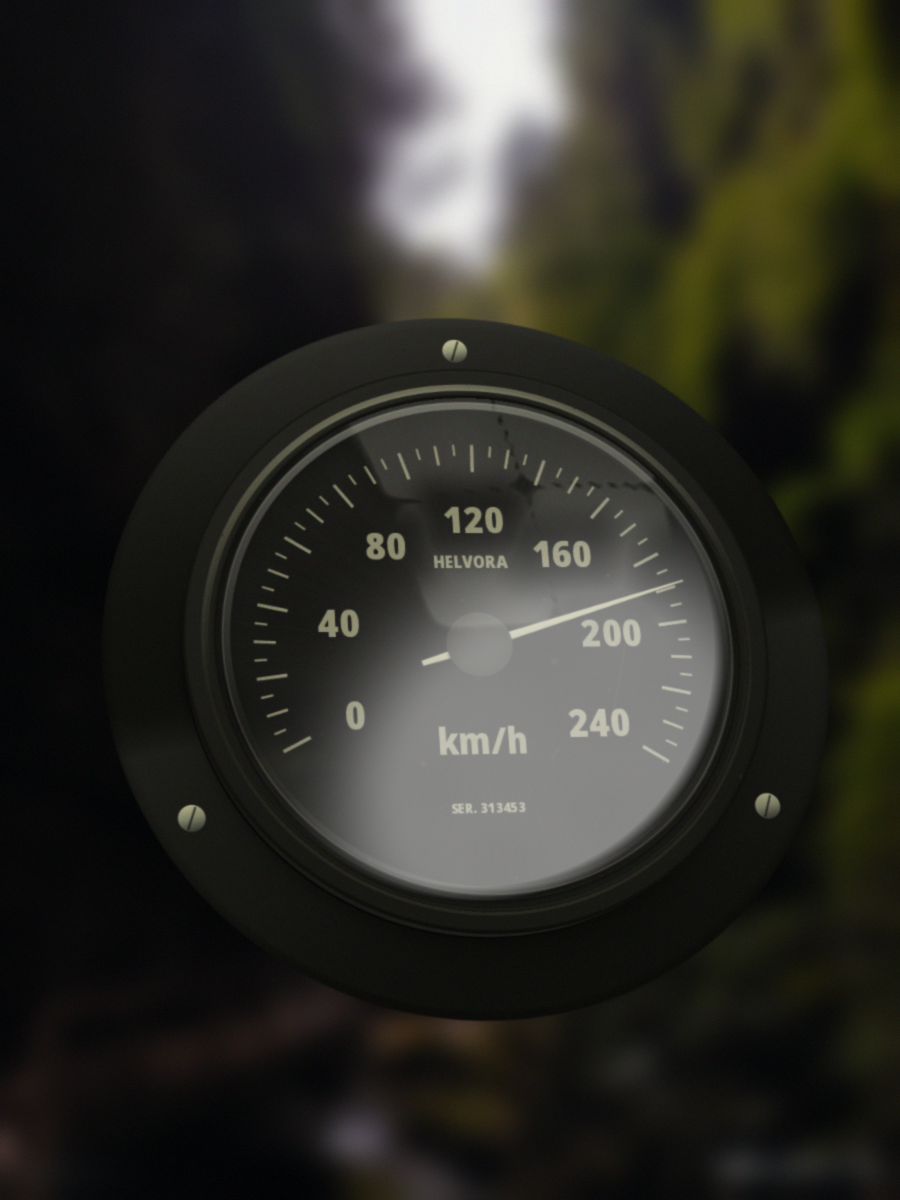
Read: 190 km/h
